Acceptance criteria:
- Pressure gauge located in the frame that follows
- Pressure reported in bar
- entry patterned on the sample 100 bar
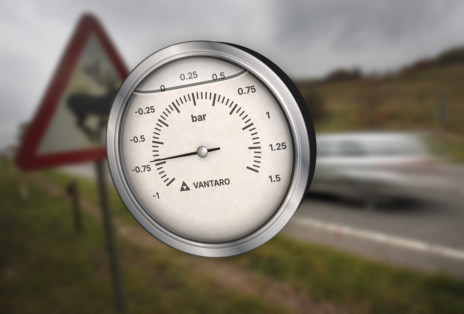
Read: -0.7 bar
